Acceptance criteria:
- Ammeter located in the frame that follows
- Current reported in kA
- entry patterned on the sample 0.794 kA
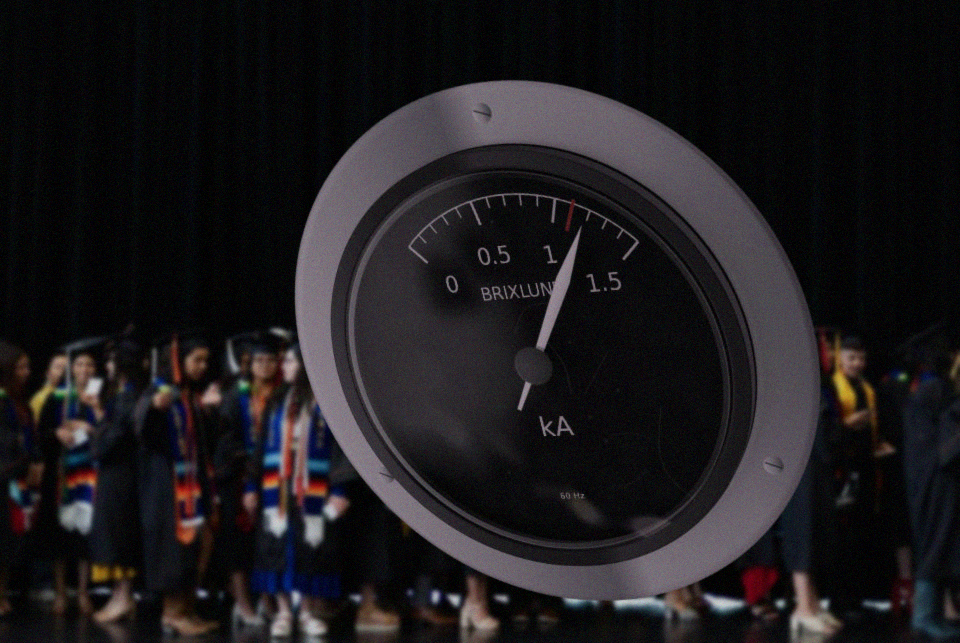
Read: 1.2 kA
